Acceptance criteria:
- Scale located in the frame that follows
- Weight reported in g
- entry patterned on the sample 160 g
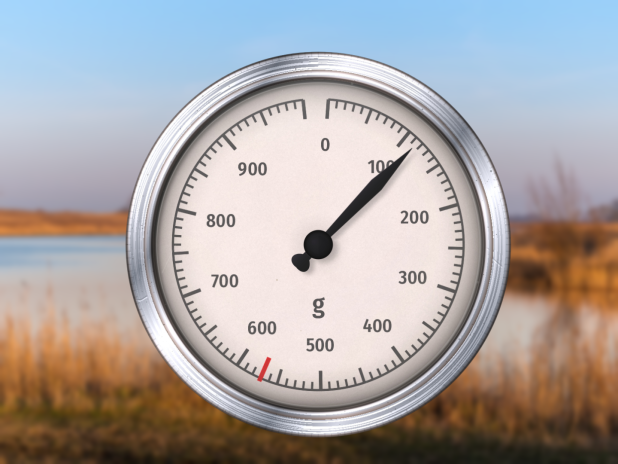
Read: 115 g
